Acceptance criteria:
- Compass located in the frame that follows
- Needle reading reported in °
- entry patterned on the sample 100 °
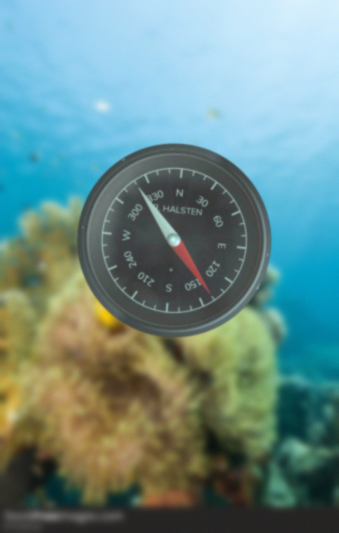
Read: 140 °
